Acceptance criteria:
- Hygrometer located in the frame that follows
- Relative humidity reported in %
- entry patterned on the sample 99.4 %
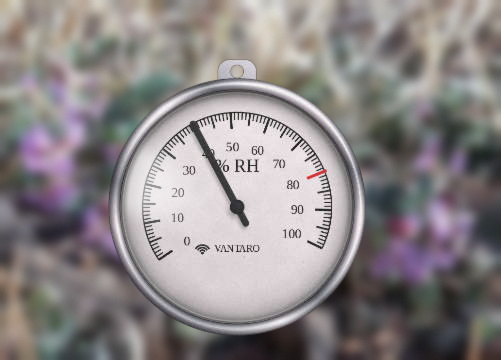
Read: 40 %
